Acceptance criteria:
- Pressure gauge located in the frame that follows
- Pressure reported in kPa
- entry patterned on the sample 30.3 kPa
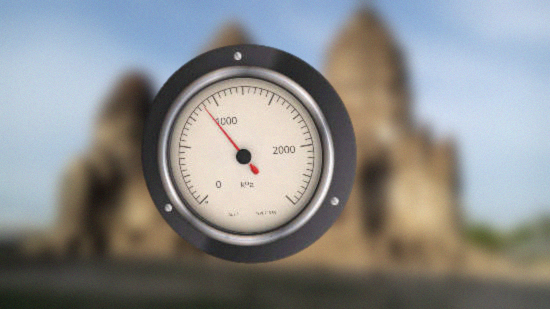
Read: 900 kPa
